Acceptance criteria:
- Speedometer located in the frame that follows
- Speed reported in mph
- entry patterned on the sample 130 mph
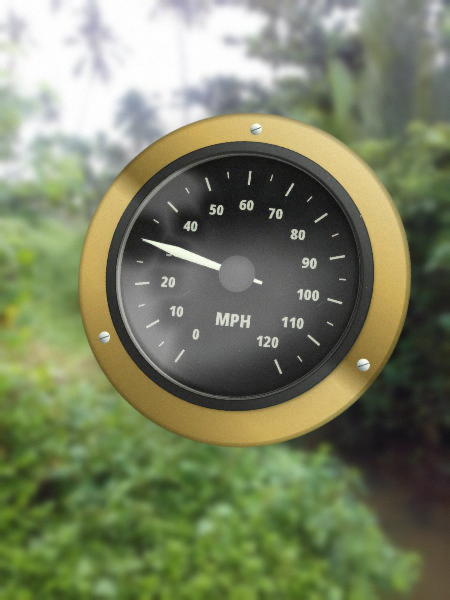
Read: 30 mph
